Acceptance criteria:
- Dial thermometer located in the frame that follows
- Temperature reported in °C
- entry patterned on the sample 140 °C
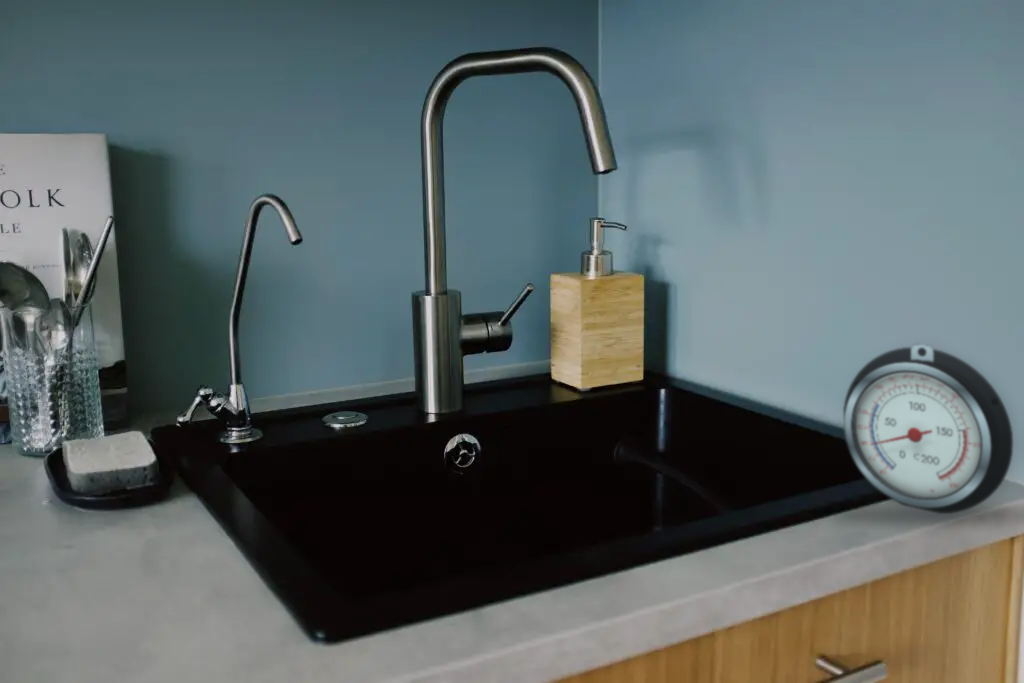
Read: 25 °C
